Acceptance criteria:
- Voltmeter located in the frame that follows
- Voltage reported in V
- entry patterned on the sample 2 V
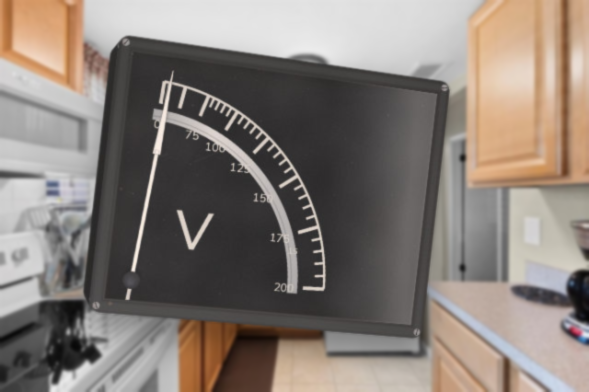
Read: 25 V
